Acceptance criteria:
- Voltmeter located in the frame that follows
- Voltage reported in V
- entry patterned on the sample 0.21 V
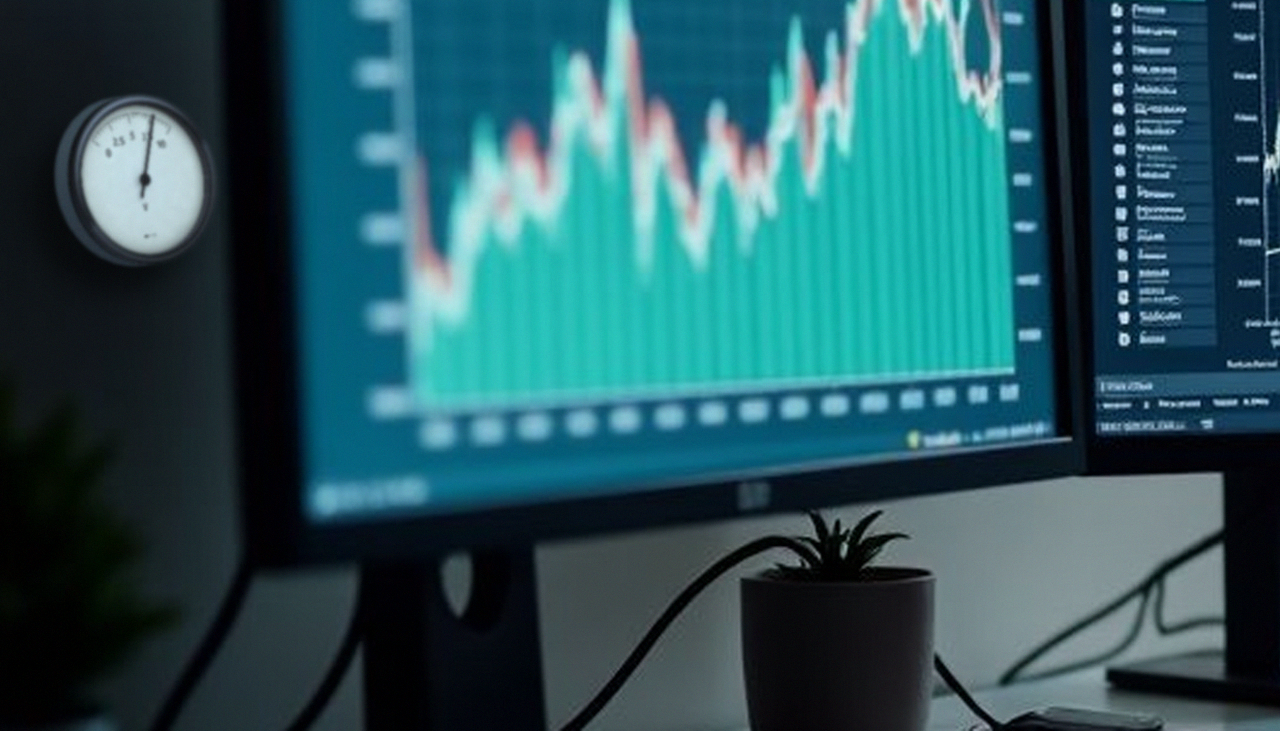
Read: 7.5 V
